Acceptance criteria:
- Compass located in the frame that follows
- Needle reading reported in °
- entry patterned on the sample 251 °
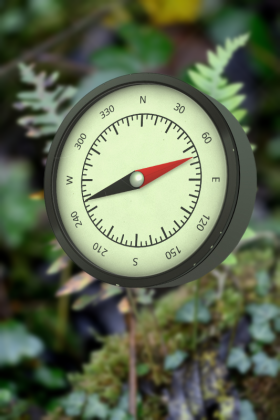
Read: 70 °
